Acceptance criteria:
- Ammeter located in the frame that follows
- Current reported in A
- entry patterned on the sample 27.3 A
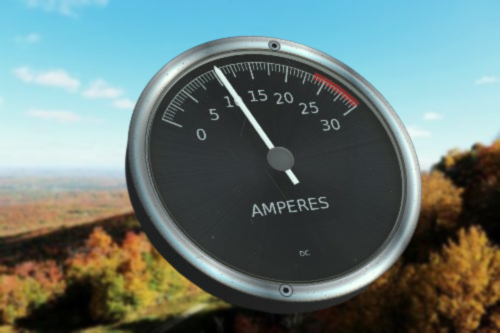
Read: 10 A
